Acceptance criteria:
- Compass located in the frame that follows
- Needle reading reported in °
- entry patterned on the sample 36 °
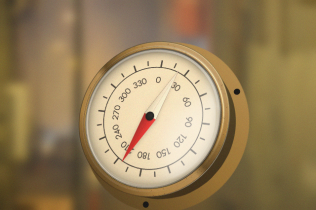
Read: 202.5 °
